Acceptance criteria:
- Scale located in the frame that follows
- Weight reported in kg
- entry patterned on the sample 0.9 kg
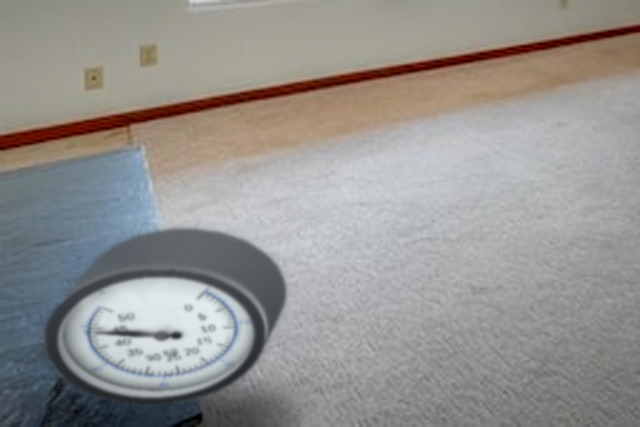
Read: 45 kg
